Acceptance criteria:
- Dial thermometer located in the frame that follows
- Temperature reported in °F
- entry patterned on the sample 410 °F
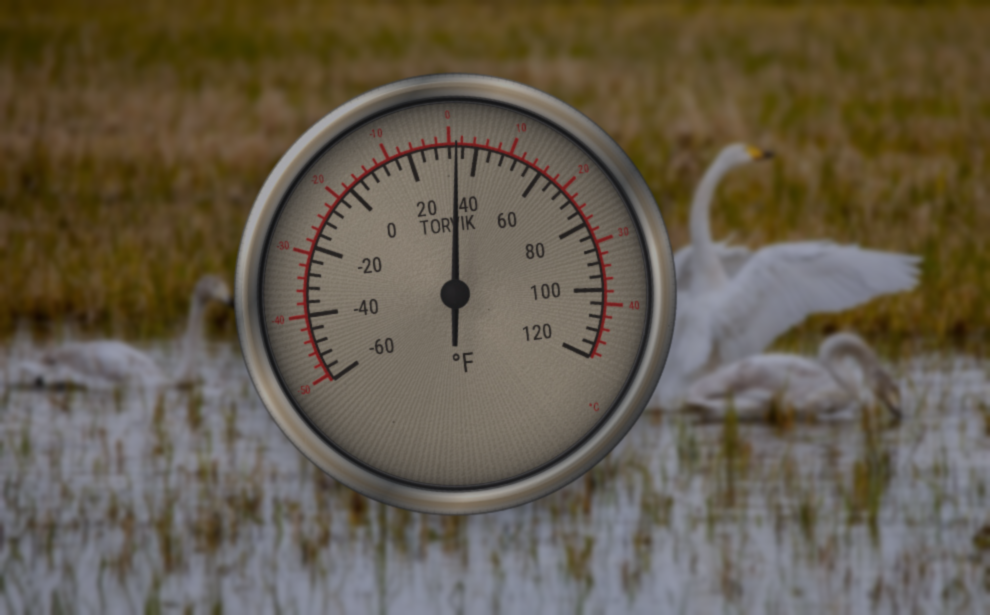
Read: 34 °F
